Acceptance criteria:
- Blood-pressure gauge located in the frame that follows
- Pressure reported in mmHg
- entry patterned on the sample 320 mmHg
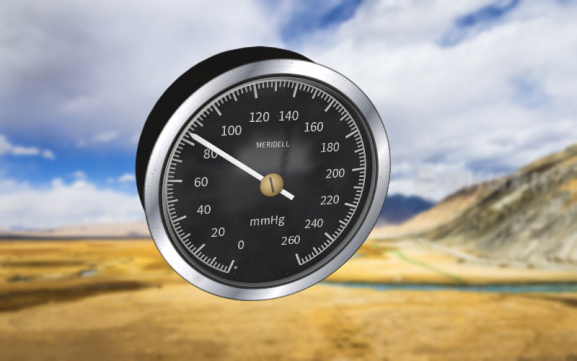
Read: 84 mmHg
